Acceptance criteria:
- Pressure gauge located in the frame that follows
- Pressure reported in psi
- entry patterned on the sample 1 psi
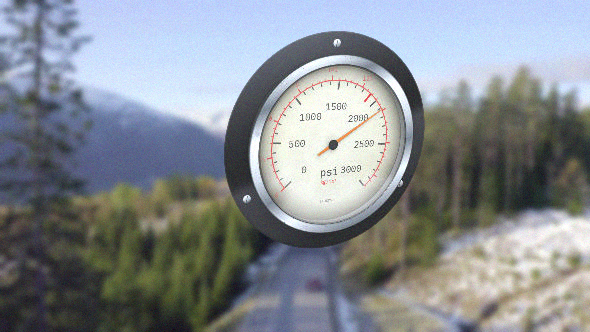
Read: 2100 psi
